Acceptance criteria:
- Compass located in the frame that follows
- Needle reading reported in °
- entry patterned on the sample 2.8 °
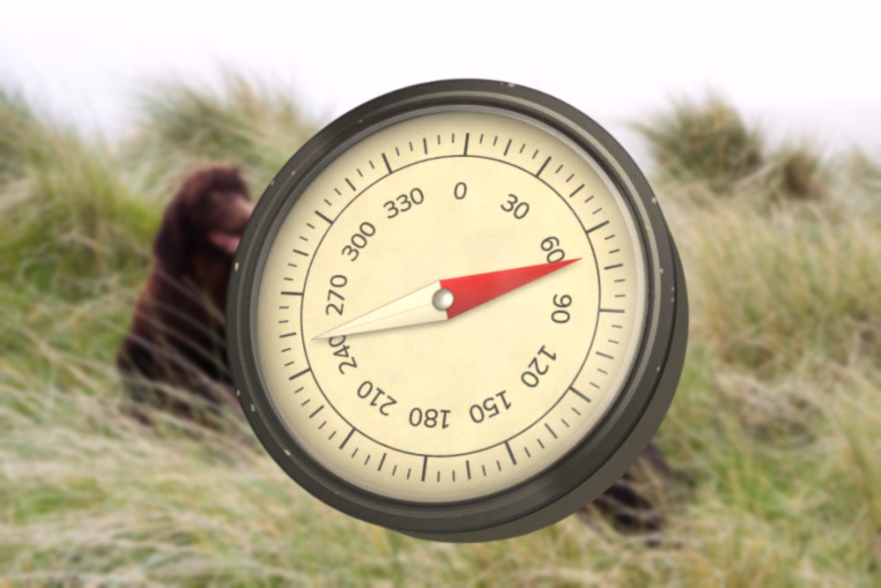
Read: 70 °
